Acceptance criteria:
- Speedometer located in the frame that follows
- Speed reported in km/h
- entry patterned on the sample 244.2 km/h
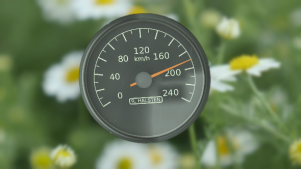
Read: 190 km/h
